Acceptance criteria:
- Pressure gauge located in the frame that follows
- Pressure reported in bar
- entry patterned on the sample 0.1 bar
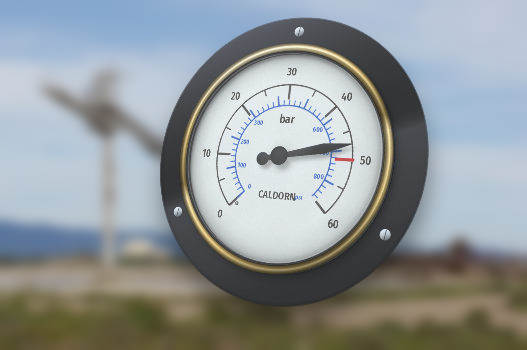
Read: 47.5 bar
